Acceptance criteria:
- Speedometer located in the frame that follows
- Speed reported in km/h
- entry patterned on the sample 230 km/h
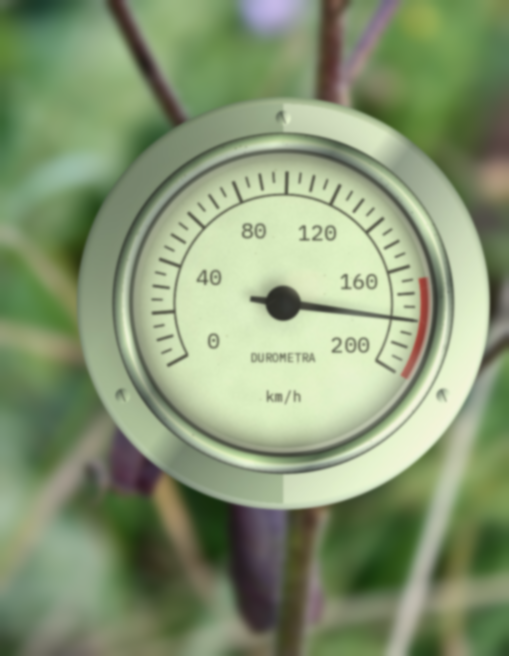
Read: 180 km/h
